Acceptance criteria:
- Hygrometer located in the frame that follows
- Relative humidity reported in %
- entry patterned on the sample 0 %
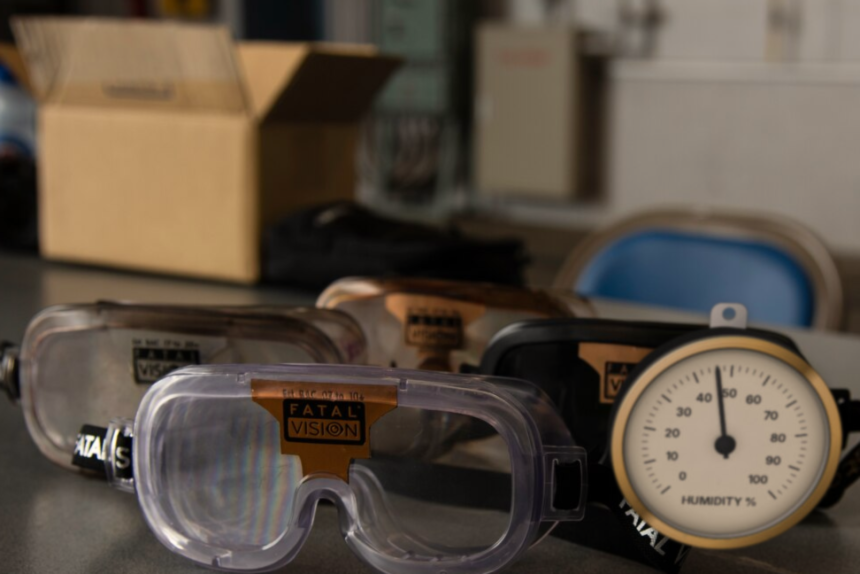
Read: 46 %
